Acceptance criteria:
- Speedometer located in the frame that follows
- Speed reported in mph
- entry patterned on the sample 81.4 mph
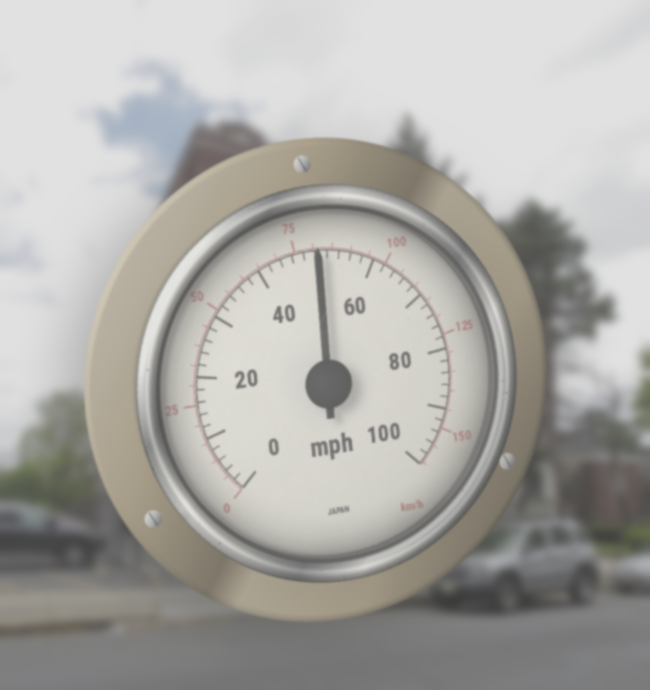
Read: 50 mph
